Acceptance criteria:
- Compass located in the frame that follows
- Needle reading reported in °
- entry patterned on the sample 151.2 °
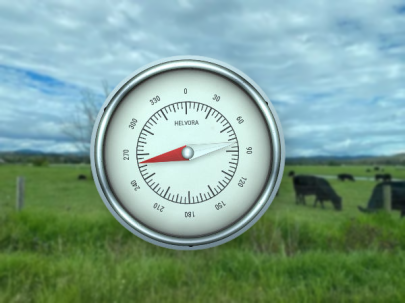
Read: 260 °
